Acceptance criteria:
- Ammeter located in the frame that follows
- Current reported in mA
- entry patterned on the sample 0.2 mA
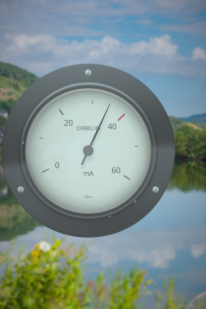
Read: 35 mA
